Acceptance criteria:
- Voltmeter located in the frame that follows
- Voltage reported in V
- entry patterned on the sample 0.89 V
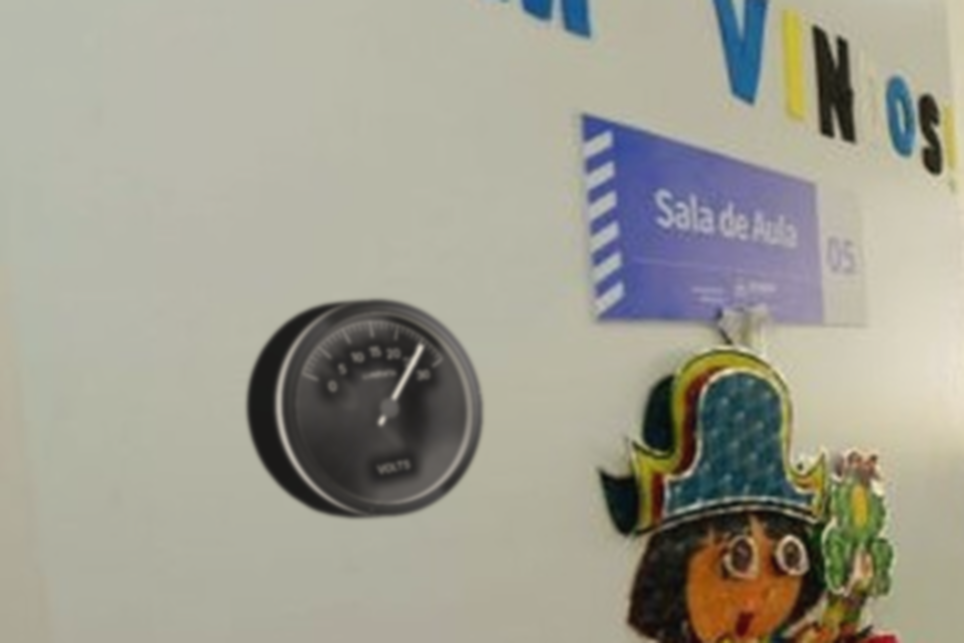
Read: 25 V
